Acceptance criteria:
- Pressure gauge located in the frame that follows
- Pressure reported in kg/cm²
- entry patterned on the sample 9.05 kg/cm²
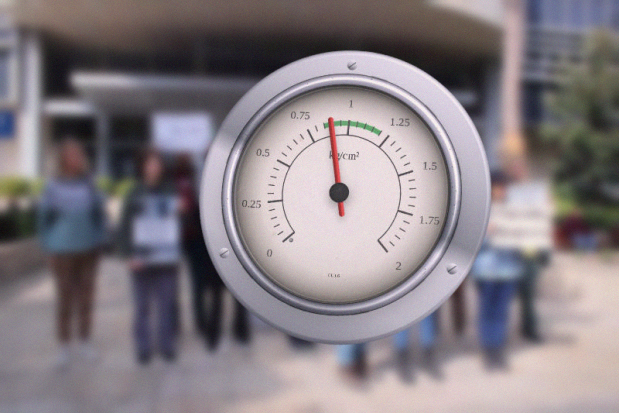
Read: 0.9 kg/cm²
